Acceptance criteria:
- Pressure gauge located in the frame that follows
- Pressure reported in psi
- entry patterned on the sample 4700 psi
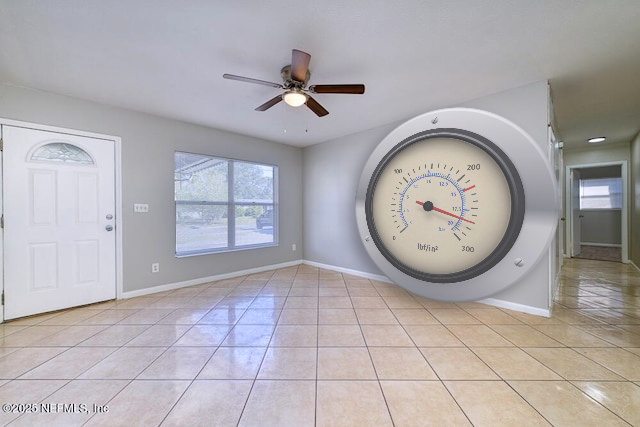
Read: 270 psi
